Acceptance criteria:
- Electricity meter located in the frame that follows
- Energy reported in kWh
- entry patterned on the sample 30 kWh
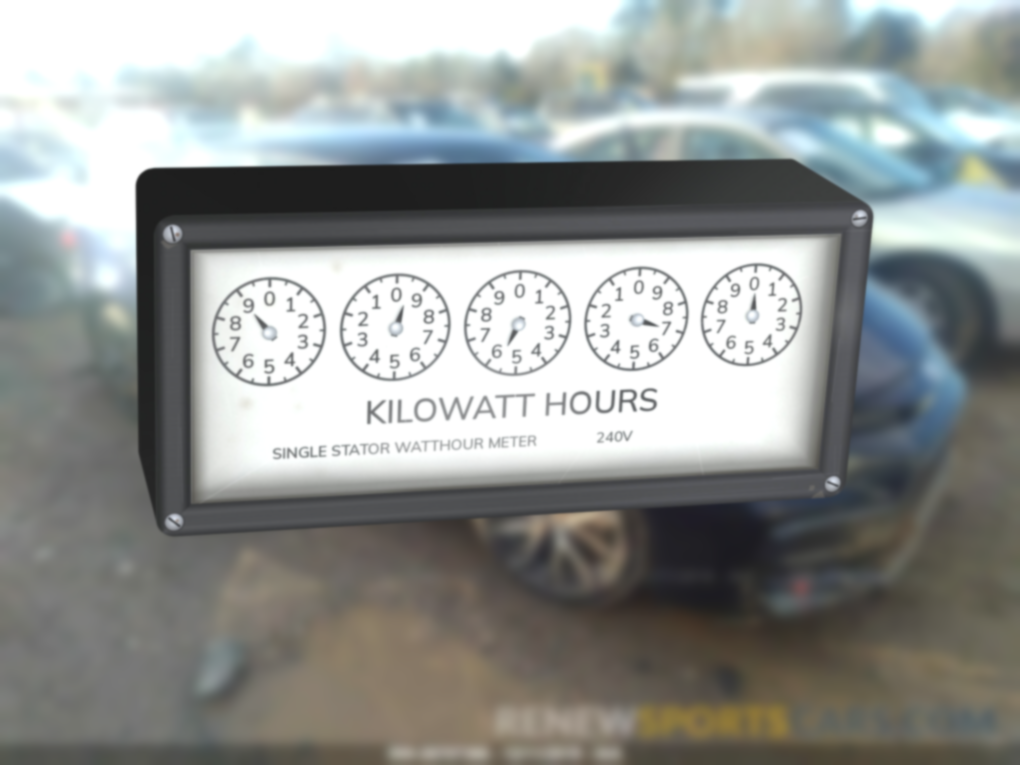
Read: 89570 kWh
